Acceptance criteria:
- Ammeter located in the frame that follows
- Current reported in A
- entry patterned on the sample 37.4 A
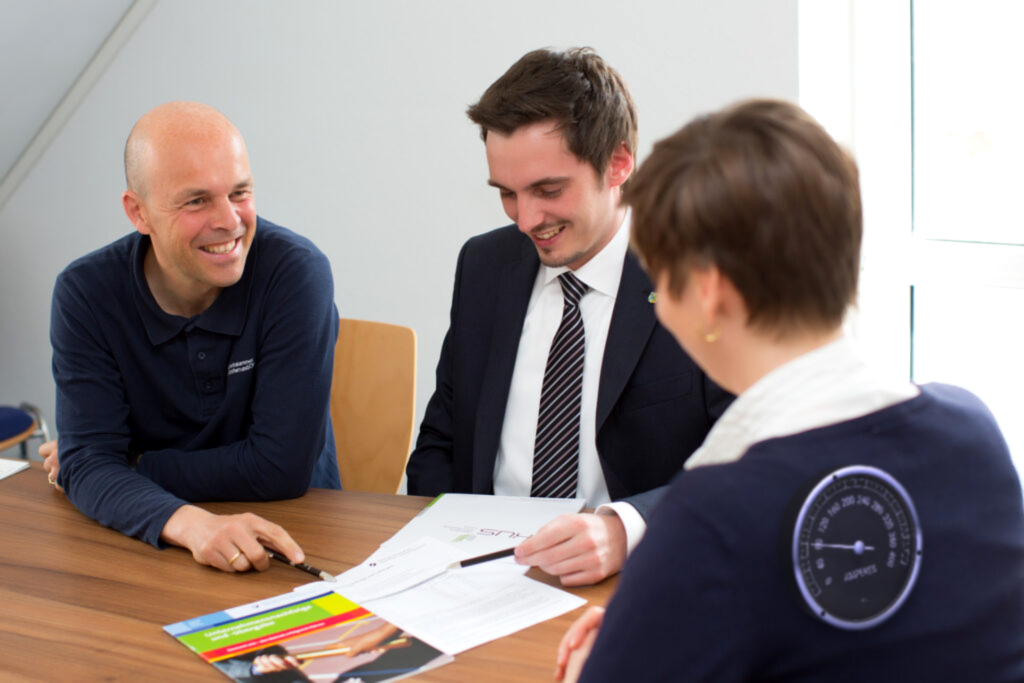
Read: 80 A
